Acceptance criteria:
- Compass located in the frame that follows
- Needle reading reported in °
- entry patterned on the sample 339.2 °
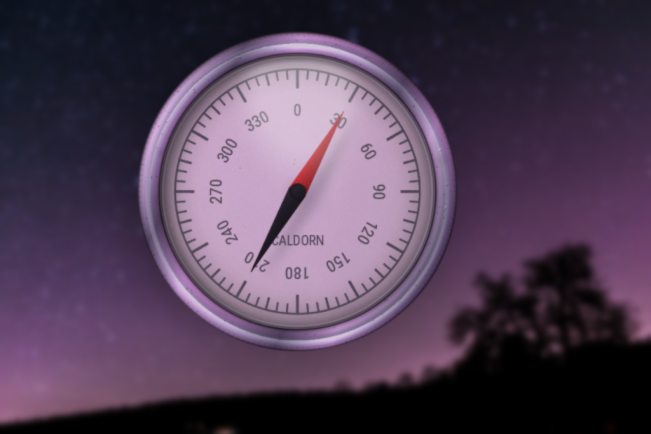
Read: 30 °
